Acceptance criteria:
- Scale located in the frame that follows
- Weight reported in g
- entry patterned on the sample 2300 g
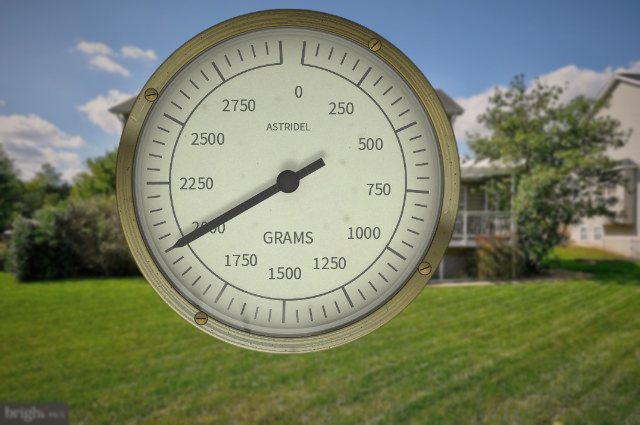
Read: 2000 g
